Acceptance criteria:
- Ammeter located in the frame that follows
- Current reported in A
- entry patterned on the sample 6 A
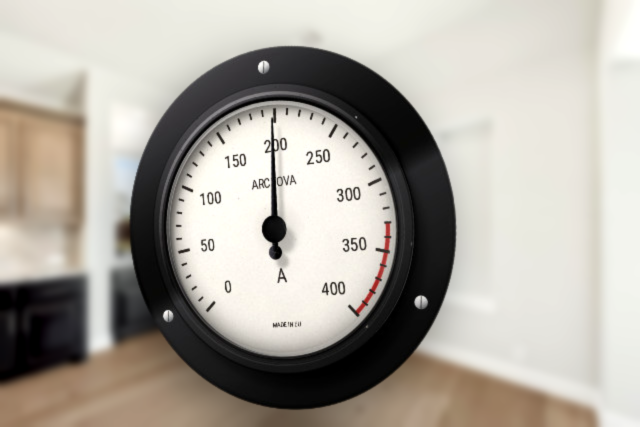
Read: 200 A
